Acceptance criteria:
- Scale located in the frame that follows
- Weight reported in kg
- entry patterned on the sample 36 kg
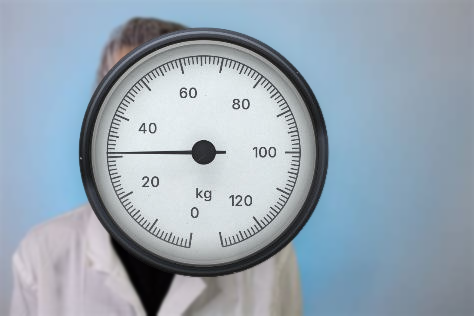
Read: 31 kg
